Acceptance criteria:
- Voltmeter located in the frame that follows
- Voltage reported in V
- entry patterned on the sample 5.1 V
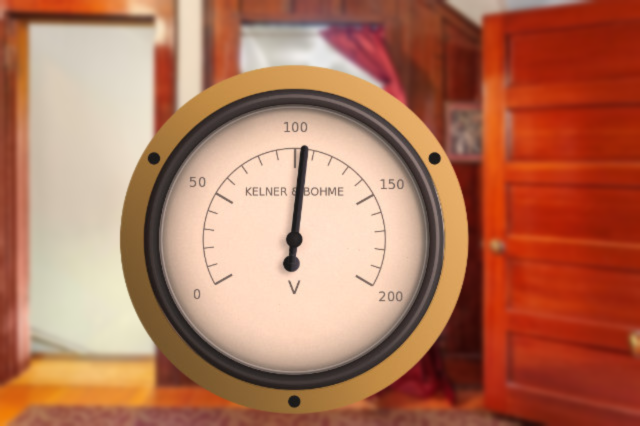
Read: 105 V
